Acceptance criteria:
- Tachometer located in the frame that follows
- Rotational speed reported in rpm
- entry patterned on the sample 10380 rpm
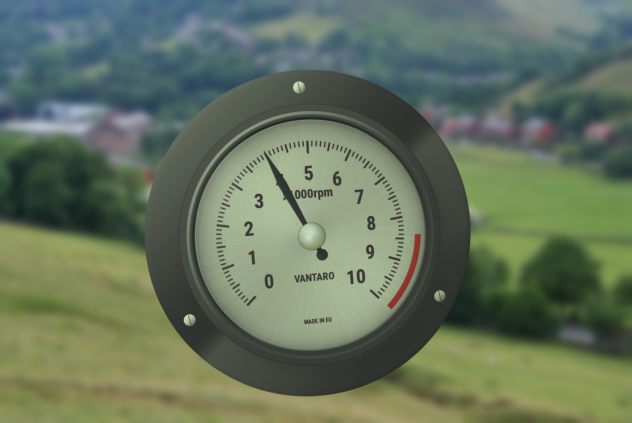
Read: 4000 rpm
